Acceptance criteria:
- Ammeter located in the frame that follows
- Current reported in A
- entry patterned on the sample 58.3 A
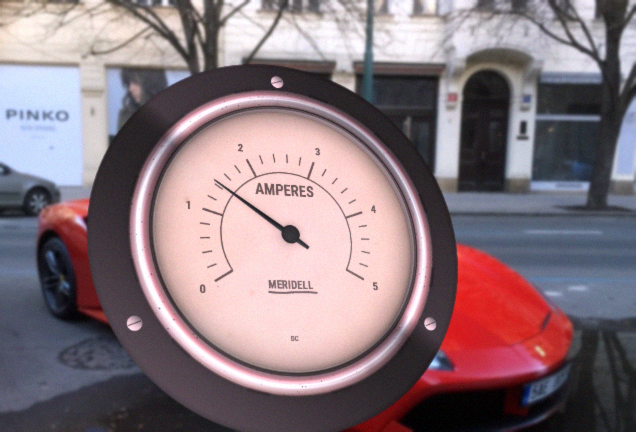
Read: 1.4 A
